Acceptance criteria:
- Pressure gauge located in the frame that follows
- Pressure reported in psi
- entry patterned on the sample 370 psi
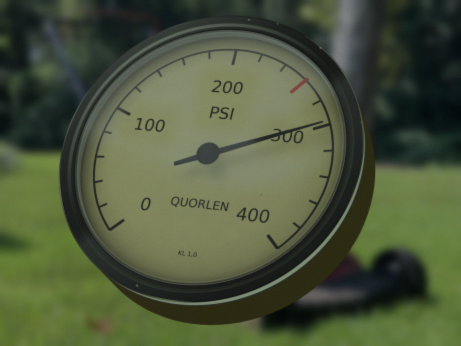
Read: 300 psi
